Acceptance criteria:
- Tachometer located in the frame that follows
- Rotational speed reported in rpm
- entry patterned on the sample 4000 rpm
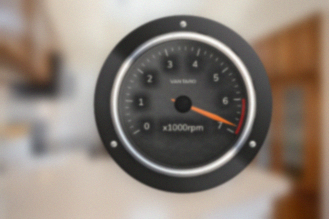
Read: 6800 rpm
